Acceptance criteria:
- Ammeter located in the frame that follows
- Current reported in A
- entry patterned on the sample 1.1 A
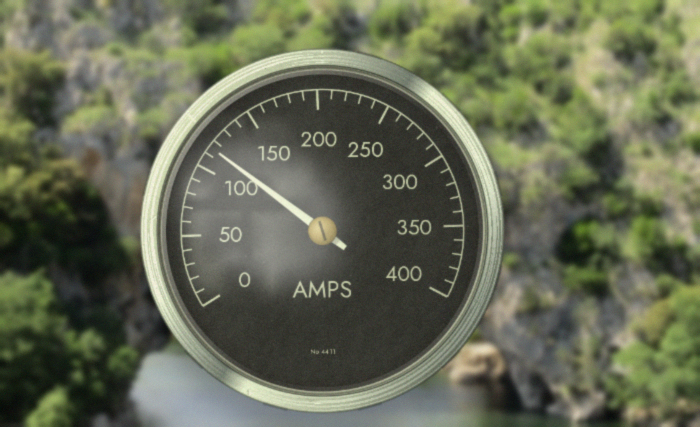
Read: 115 A
